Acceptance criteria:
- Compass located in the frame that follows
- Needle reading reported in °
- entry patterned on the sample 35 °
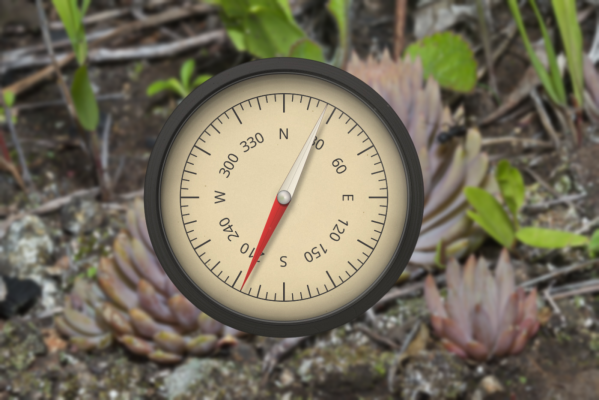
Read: 205 °
